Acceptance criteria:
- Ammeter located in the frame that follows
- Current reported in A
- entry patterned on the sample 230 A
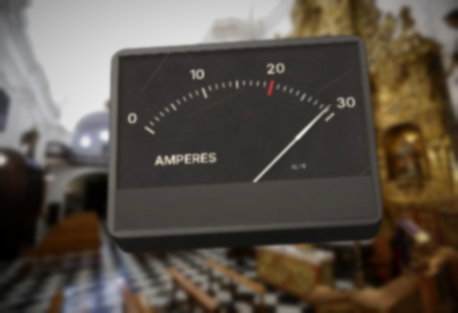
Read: 29 A
